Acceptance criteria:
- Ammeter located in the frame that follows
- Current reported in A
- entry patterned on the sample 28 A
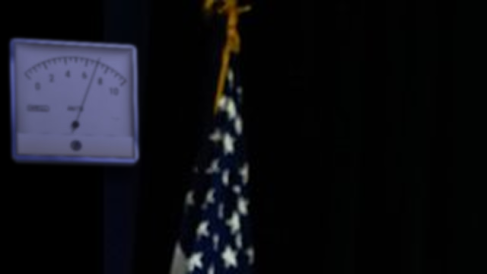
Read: 7 A
